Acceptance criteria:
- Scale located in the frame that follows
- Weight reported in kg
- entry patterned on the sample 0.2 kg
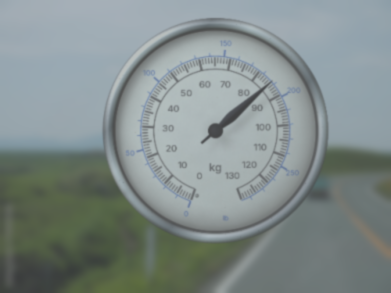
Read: 85 kg
